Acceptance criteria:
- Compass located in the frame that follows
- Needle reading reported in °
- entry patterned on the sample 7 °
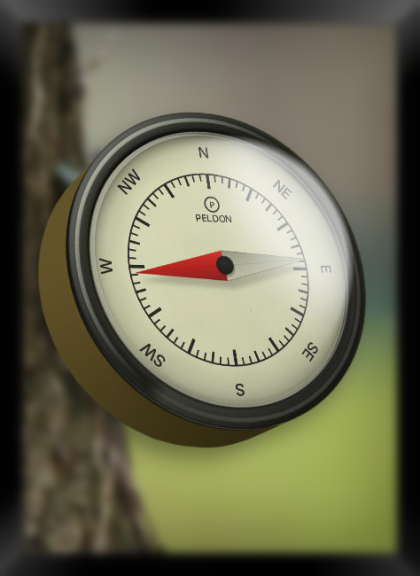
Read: 265 °
